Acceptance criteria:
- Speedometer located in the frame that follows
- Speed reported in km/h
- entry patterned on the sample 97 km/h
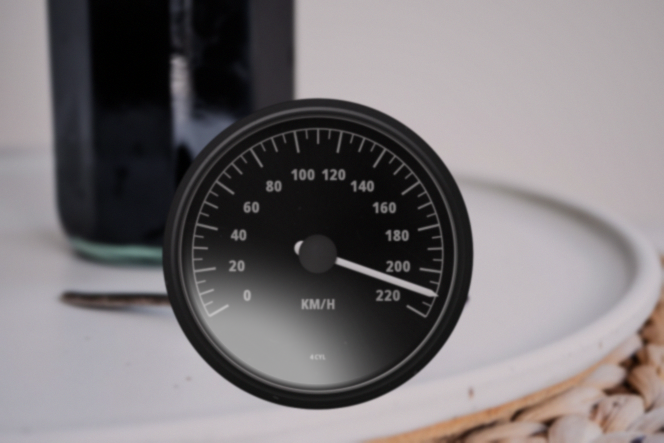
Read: 210 km/h
